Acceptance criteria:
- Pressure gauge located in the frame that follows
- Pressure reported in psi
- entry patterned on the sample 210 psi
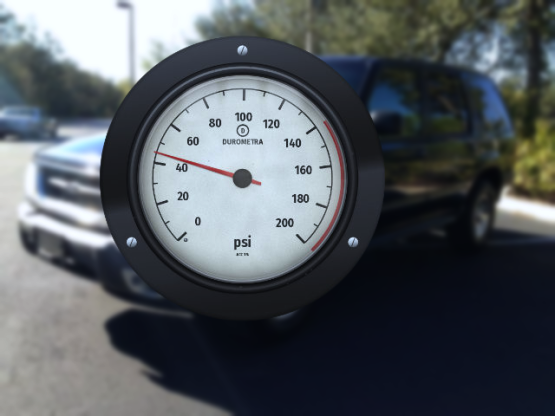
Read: 45 psi
